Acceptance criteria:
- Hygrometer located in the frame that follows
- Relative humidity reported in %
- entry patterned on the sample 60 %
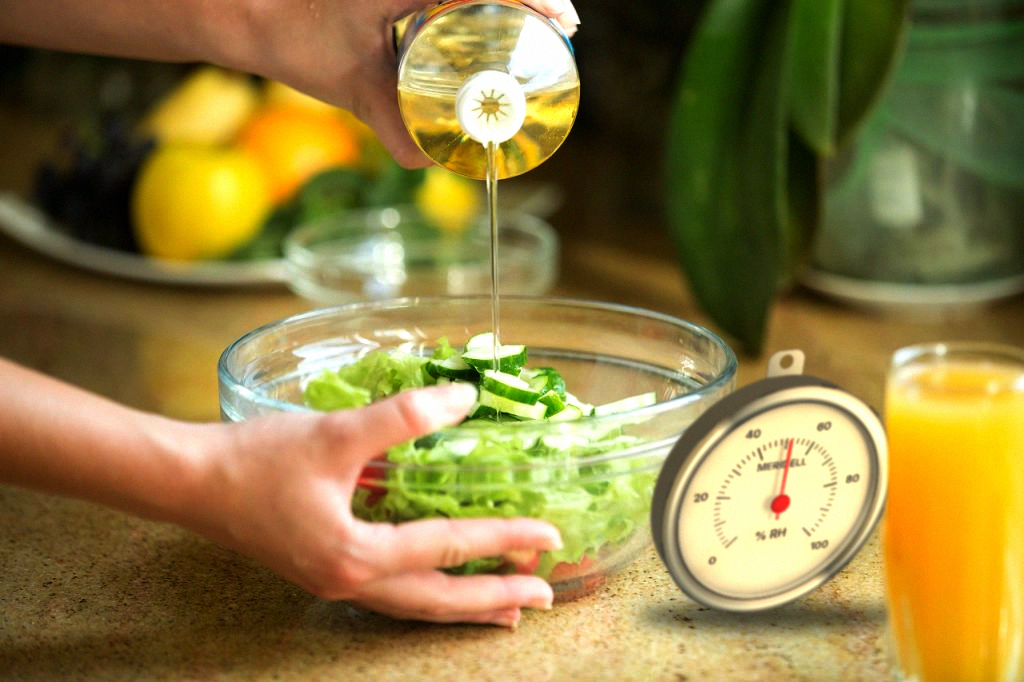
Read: 50 %
